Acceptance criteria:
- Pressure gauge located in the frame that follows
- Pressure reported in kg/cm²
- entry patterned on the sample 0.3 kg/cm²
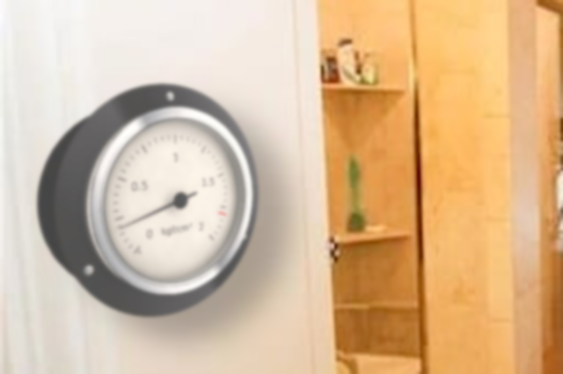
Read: 0.2 kg/cm²
